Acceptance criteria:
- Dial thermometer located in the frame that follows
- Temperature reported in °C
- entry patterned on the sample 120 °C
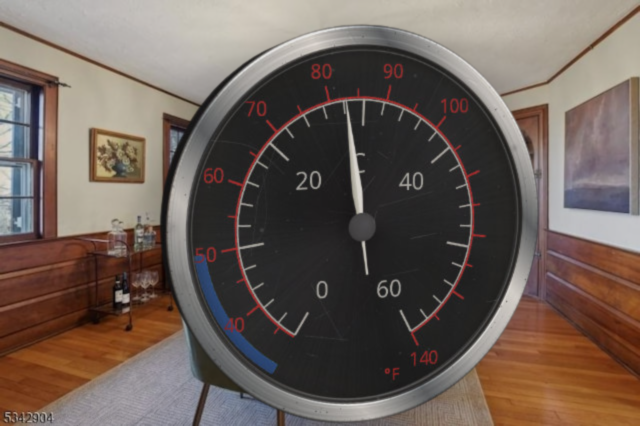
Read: 28 °C
